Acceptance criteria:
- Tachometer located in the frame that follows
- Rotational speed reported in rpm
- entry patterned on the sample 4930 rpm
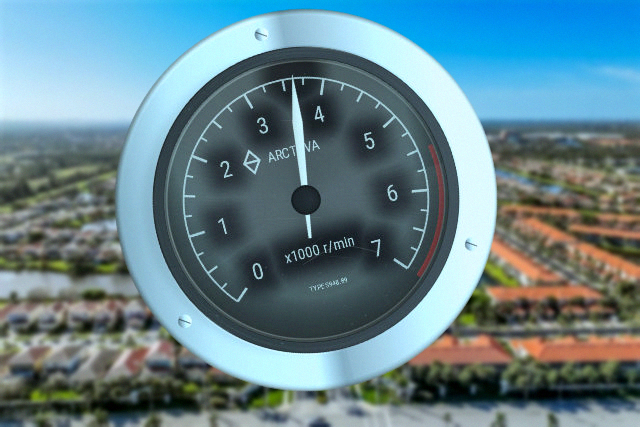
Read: 3625 rpm
